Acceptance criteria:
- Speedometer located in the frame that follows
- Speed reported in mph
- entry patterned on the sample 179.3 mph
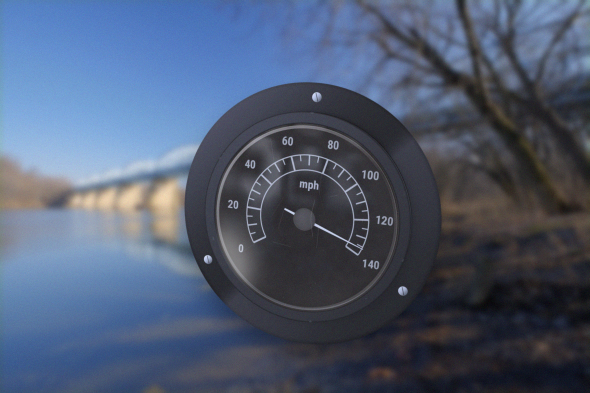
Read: 135 mph
